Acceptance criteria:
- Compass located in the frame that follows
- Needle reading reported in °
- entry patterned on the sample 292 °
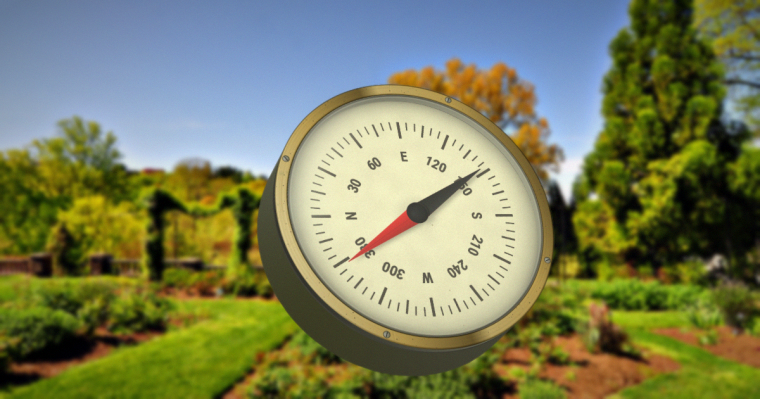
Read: 327.5 °
